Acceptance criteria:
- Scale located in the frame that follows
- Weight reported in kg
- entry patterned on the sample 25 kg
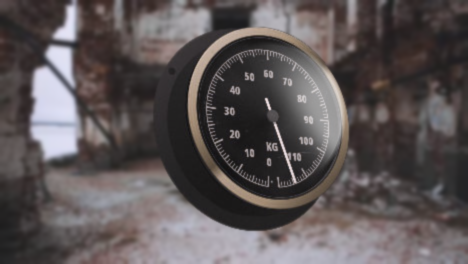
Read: 115 kg
